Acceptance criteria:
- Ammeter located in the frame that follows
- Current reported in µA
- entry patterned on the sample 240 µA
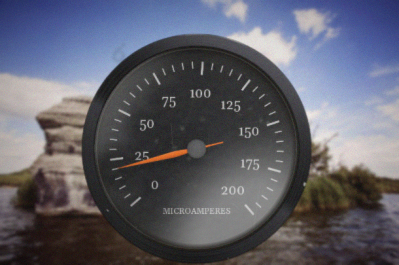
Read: 20 µA
